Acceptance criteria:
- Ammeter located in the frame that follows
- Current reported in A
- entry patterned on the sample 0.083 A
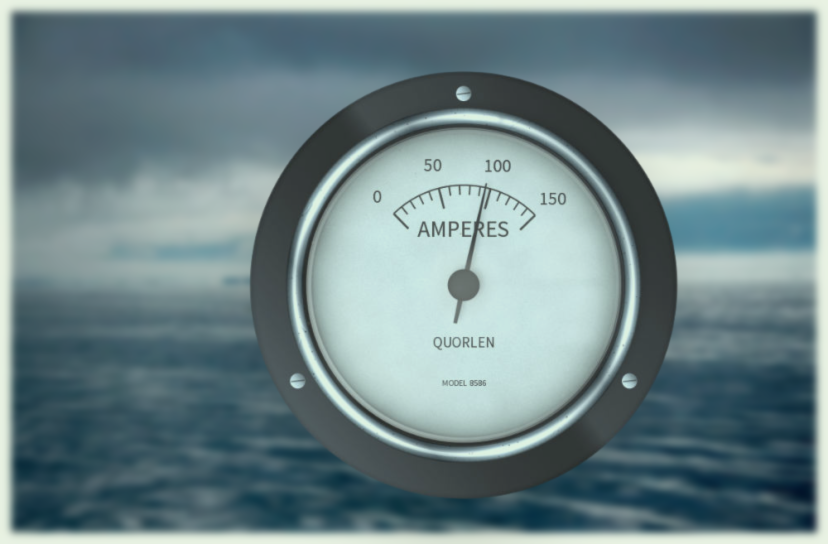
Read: 95 A
